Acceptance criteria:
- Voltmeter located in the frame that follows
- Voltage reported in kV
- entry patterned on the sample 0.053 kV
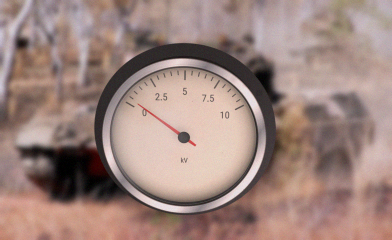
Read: 0.5 kV
